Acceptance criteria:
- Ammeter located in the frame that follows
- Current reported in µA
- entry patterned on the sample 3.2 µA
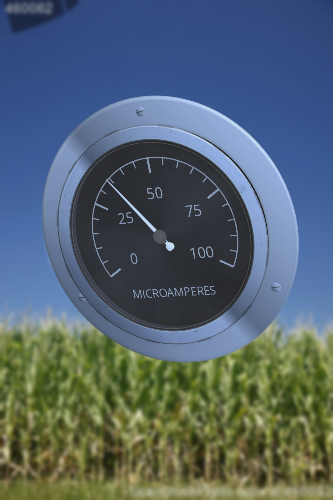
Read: 35 µA
